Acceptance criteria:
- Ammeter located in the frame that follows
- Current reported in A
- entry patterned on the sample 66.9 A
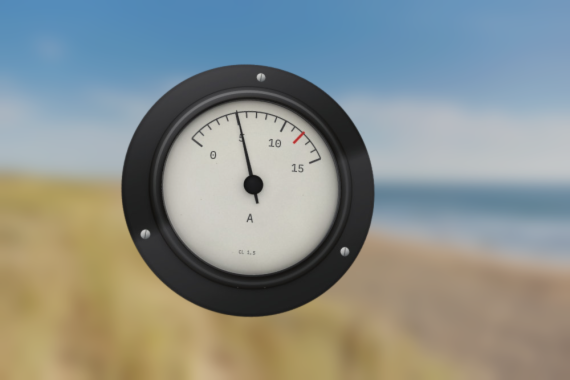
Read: 5 A
